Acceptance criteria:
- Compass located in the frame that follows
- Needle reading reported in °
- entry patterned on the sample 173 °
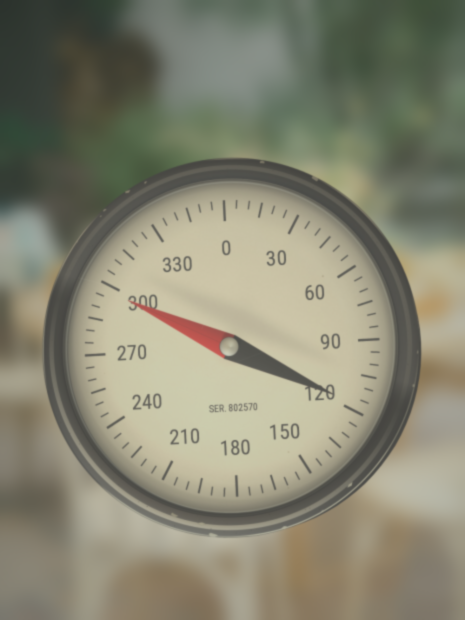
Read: 297.5 °
